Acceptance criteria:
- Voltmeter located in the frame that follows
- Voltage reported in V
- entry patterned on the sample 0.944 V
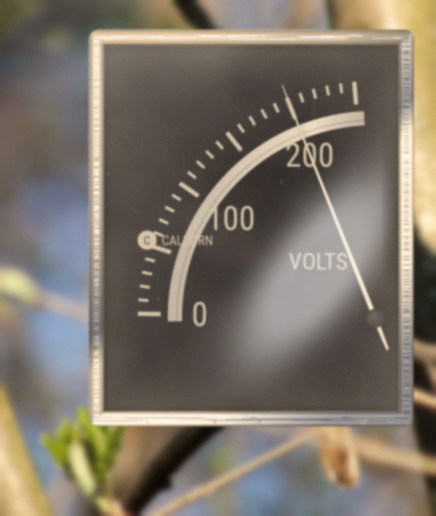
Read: 200 V
